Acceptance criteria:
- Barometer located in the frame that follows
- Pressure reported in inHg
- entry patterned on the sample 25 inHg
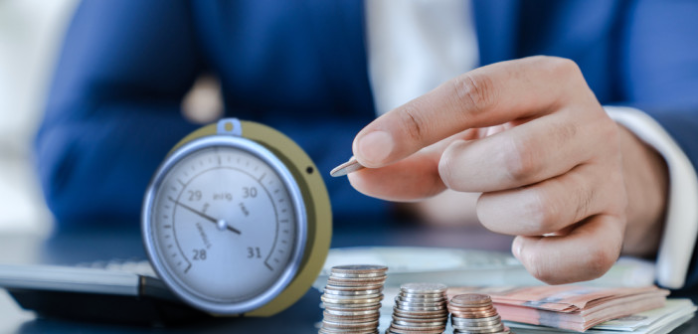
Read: 28.8 inHg
